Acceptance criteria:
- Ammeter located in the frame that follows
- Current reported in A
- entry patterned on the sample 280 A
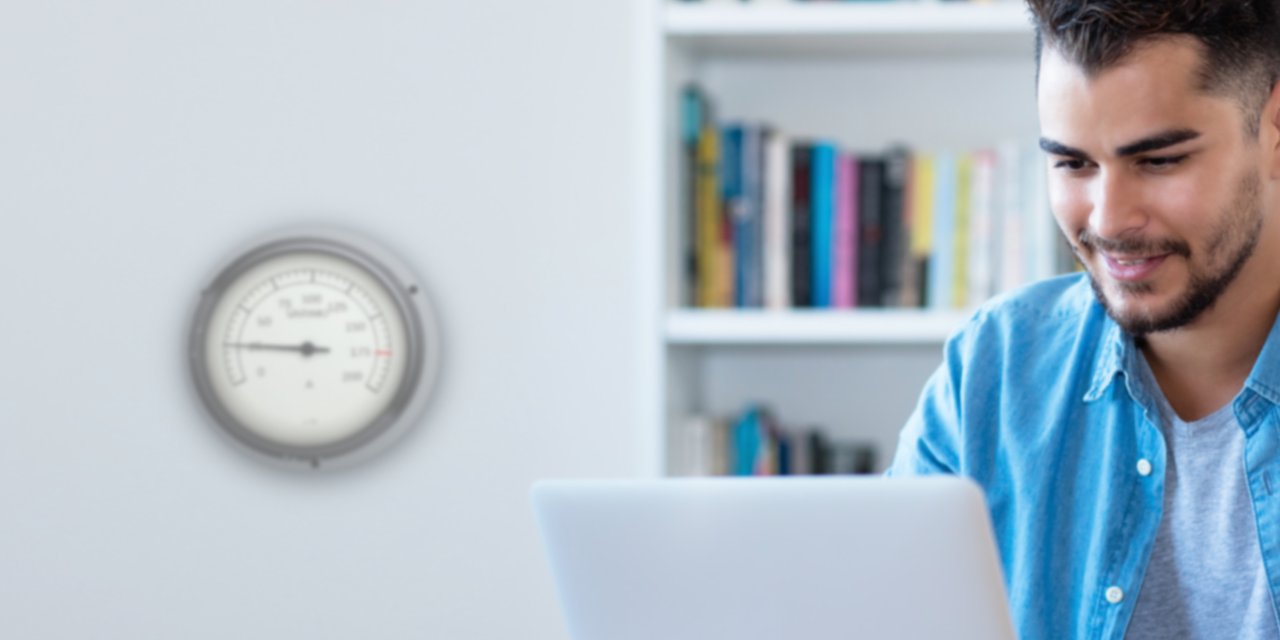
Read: 25 A
